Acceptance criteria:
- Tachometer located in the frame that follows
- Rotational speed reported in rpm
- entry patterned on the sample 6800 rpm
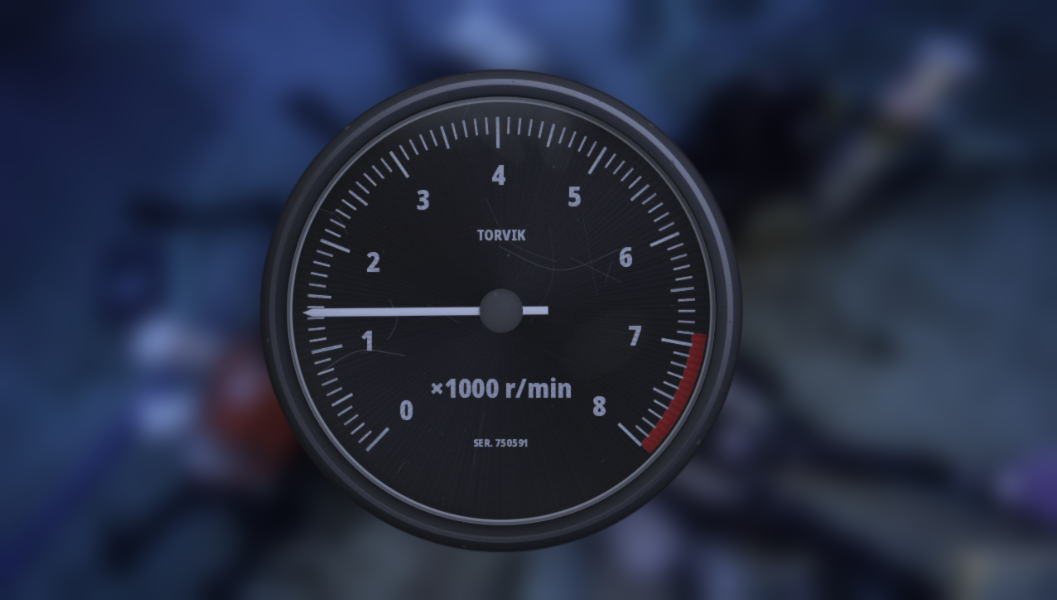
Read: 1350 rpm
